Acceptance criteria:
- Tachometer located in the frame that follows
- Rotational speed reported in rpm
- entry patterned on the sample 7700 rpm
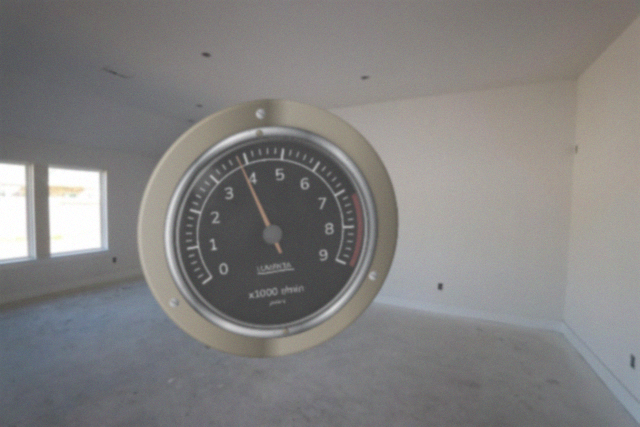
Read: 3800 rpm
